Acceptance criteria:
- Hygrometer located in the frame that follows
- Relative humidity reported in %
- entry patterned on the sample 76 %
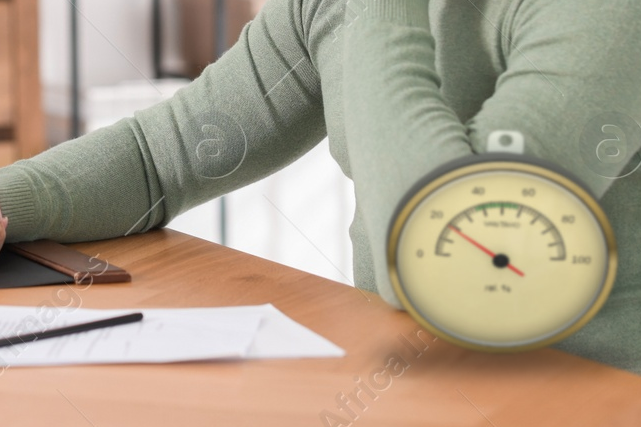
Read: 20 %
